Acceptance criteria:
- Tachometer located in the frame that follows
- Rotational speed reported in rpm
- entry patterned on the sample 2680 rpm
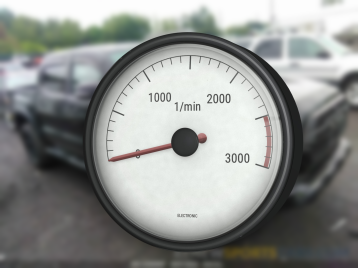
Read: 0 rpm
